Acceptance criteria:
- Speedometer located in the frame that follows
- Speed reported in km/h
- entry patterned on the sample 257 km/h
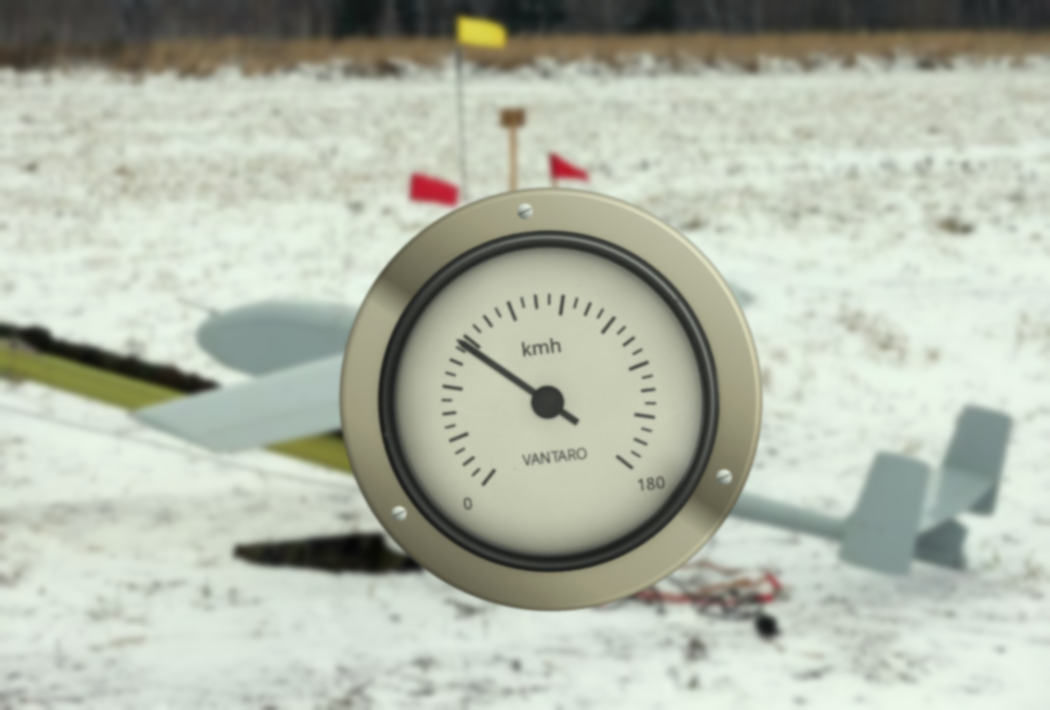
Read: 57.5 km/h
